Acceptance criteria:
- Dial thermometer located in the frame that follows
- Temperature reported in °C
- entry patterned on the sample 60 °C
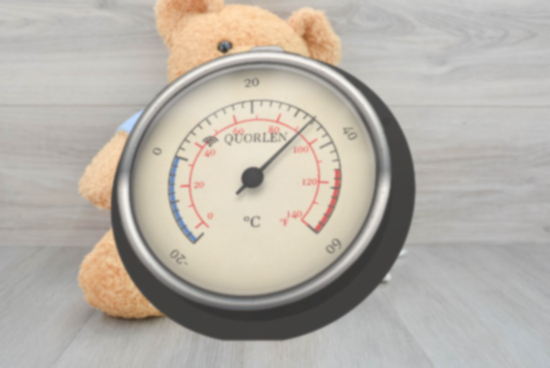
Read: 34 °C
